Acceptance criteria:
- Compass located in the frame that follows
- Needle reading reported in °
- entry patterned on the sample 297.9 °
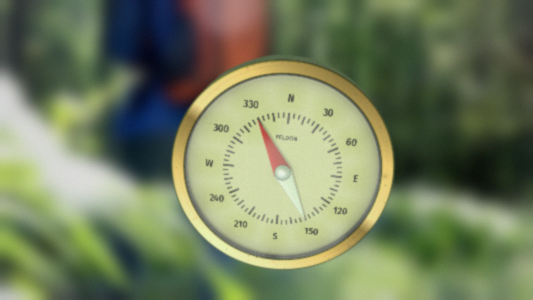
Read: 330 °
